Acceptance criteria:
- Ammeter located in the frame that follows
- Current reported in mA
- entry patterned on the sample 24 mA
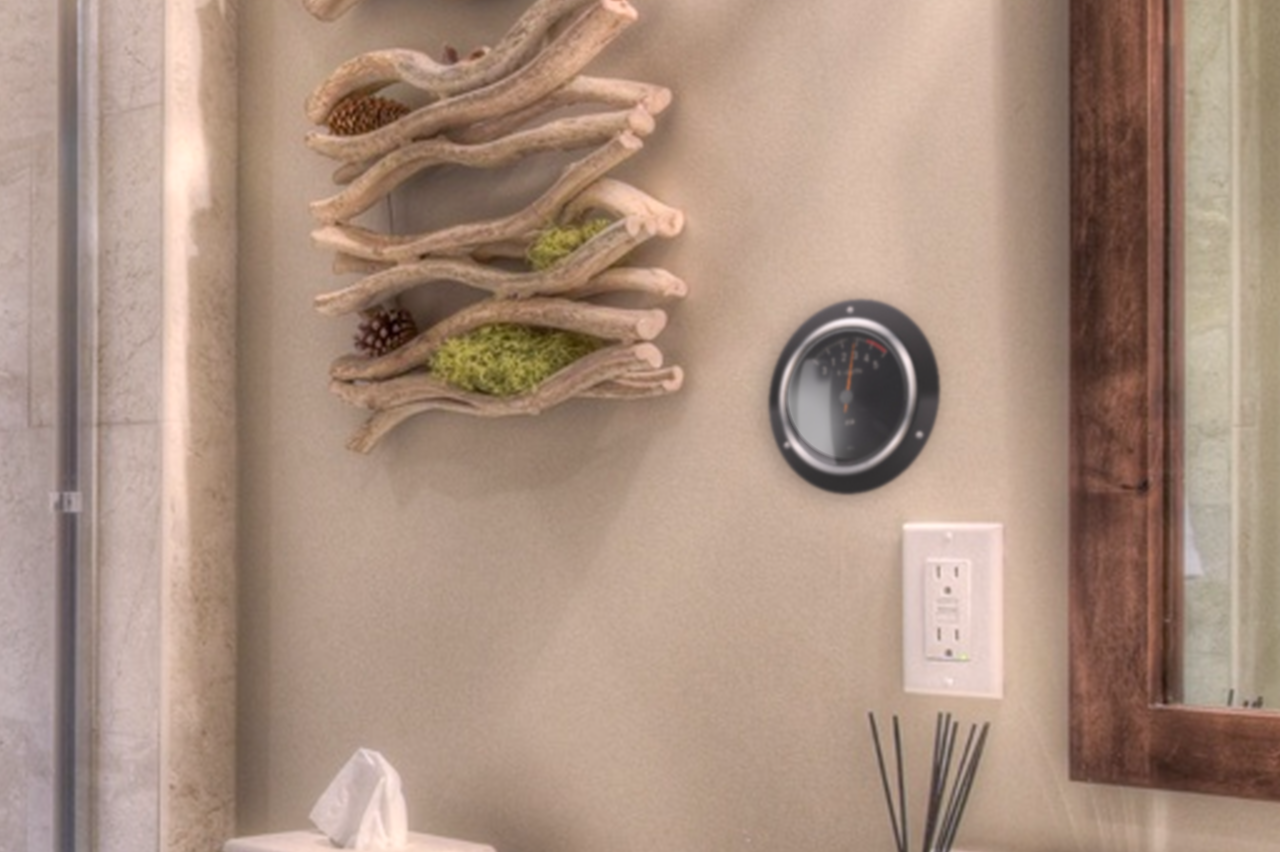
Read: 3 mA
